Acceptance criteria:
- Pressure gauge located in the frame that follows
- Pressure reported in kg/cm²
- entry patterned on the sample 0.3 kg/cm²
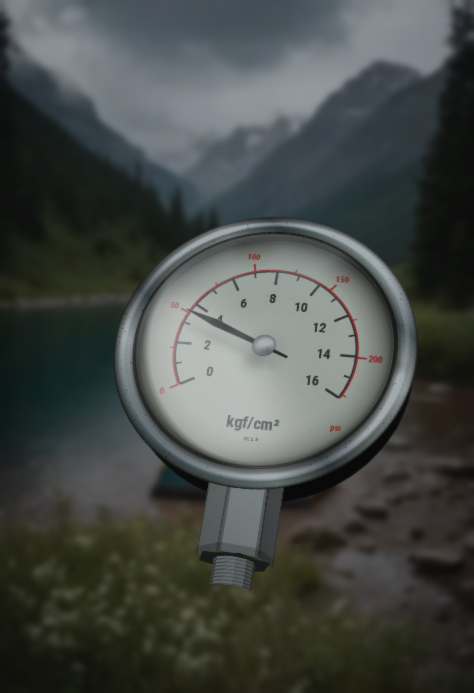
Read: 3.5 kg/cm²
